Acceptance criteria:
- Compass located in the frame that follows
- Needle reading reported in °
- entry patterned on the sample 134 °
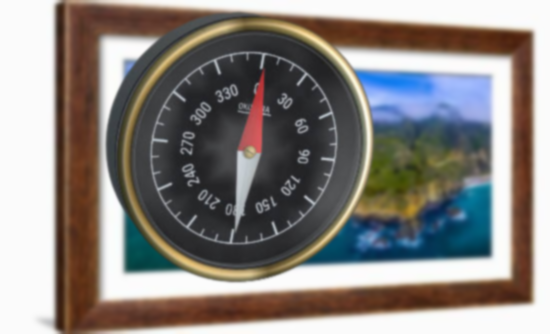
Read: 0 °
